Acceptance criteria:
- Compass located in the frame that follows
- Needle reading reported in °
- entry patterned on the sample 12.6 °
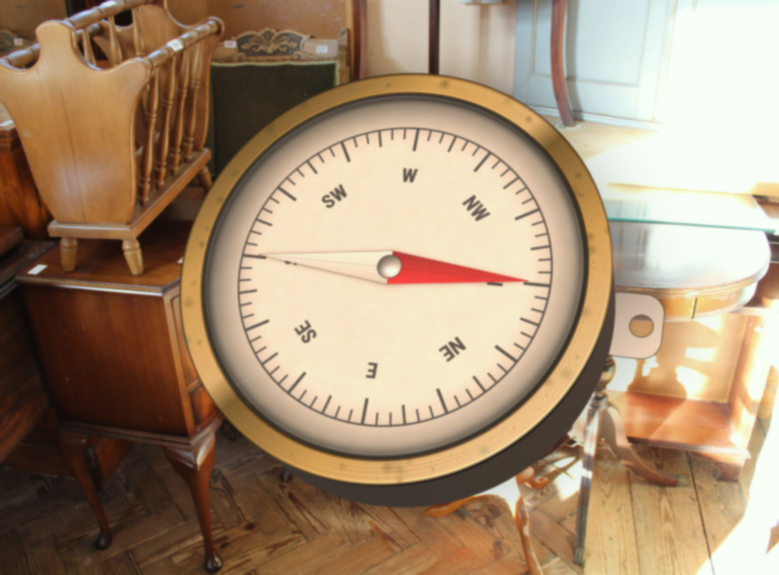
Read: 0 °
